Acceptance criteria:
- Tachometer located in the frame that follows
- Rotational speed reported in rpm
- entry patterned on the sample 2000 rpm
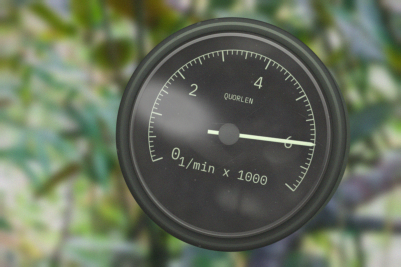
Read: 6000 rpm
